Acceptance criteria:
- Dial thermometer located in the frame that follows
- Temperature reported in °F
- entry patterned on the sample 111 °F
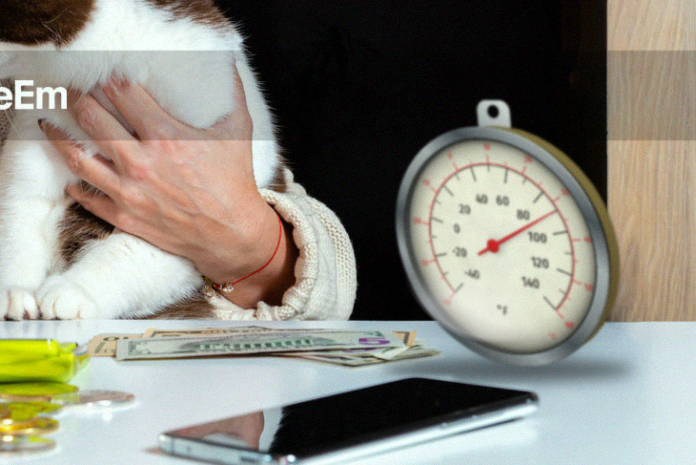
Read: 90 °F
